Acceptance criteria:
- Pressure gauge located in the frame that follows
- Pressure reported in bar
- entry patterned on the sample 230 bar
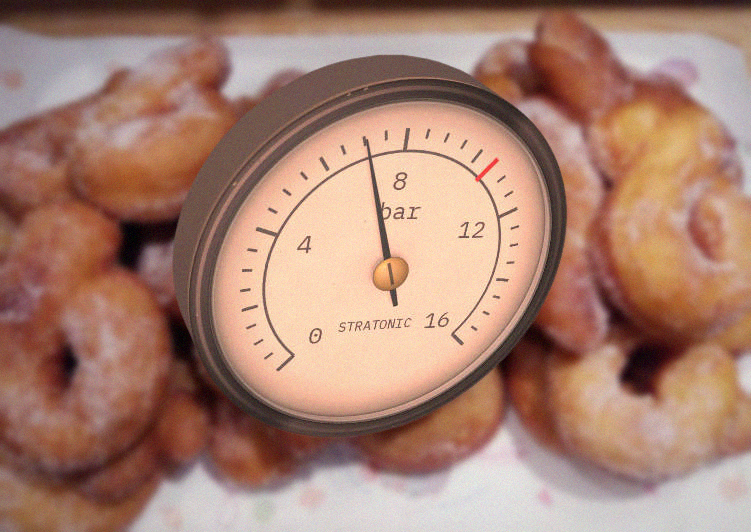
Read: 7 bar
